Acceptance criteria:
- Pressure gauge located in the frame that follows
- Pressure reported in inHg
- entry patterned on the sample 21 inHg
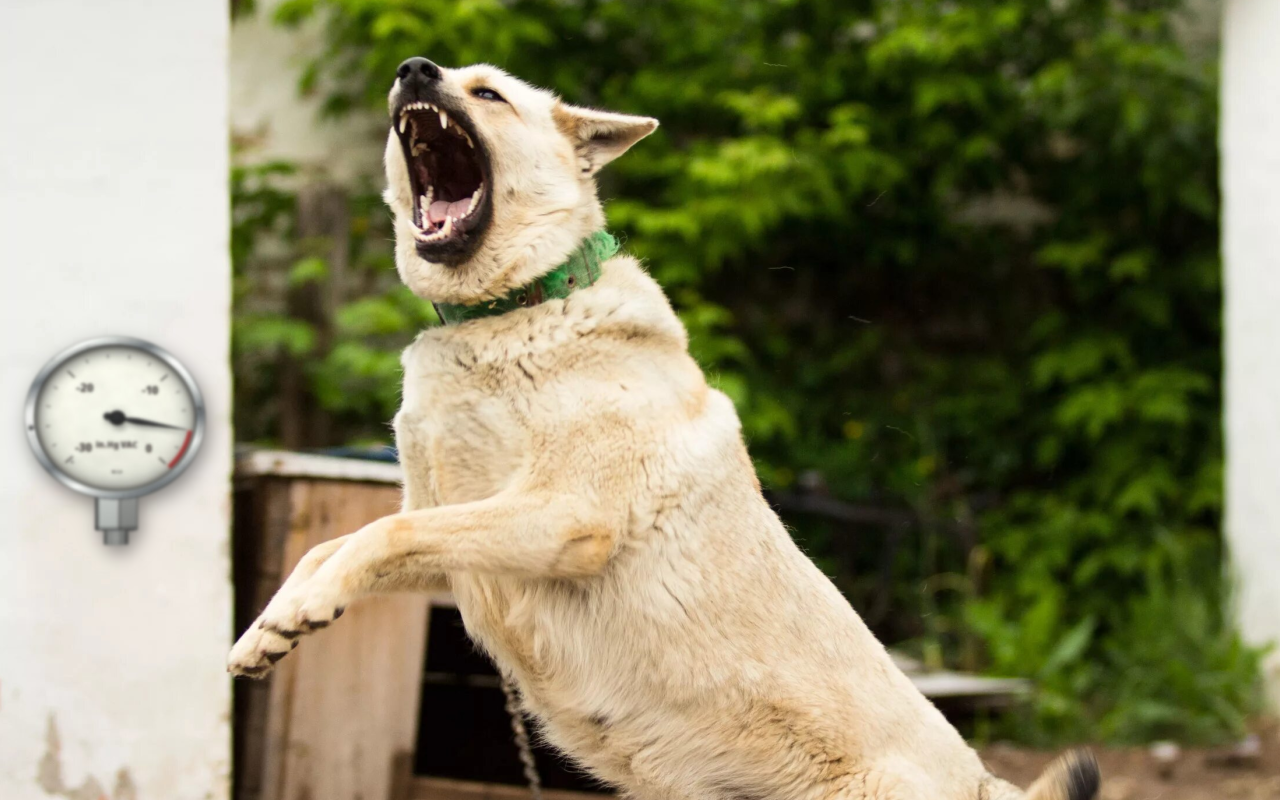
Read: -4 inHg
